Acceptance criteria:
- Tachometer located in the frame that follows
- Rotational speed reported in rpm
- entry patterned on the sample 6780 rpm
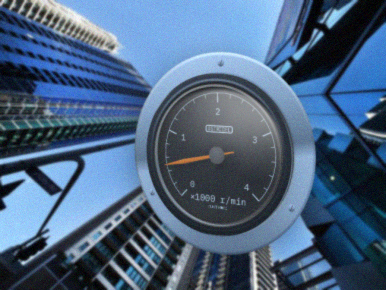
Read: 500 rpm
